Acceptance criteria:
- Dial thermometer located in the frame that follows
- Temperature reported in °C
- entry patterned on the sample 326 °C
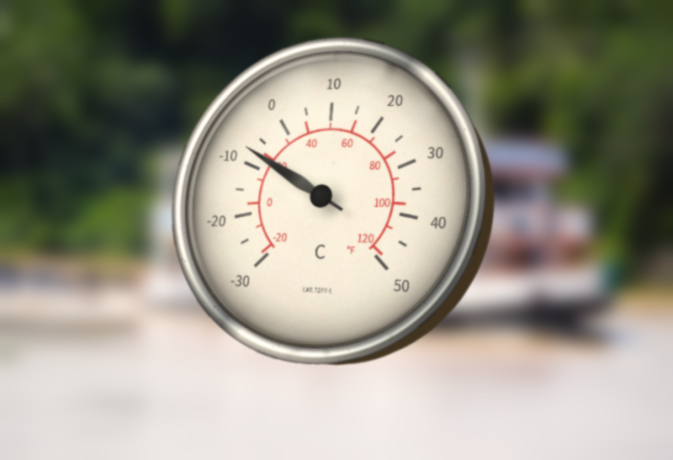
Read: -7.5 °C
